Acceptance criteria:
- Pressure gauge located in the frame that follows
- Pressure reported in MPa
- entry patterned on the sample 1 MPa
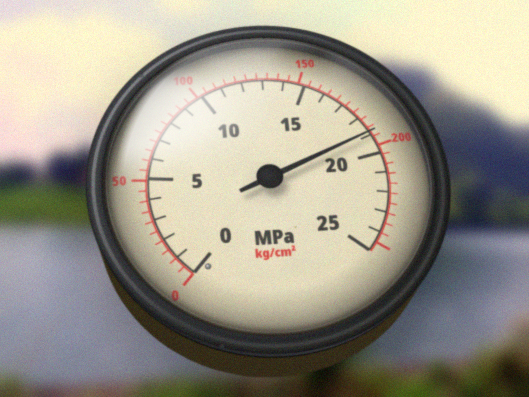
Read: 19 MPa
